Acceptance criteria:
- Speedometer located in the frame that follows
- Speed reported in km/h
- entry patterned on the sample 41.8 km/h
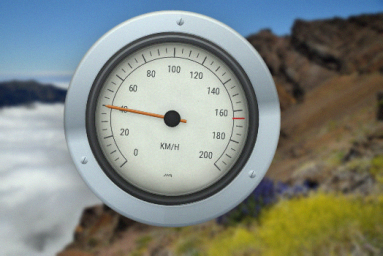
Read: 40 km/h
